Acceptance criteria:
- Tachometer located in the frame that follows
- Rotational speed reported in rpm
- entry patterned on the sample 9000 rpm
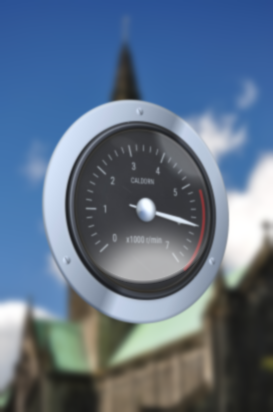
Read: 6000 rpm
